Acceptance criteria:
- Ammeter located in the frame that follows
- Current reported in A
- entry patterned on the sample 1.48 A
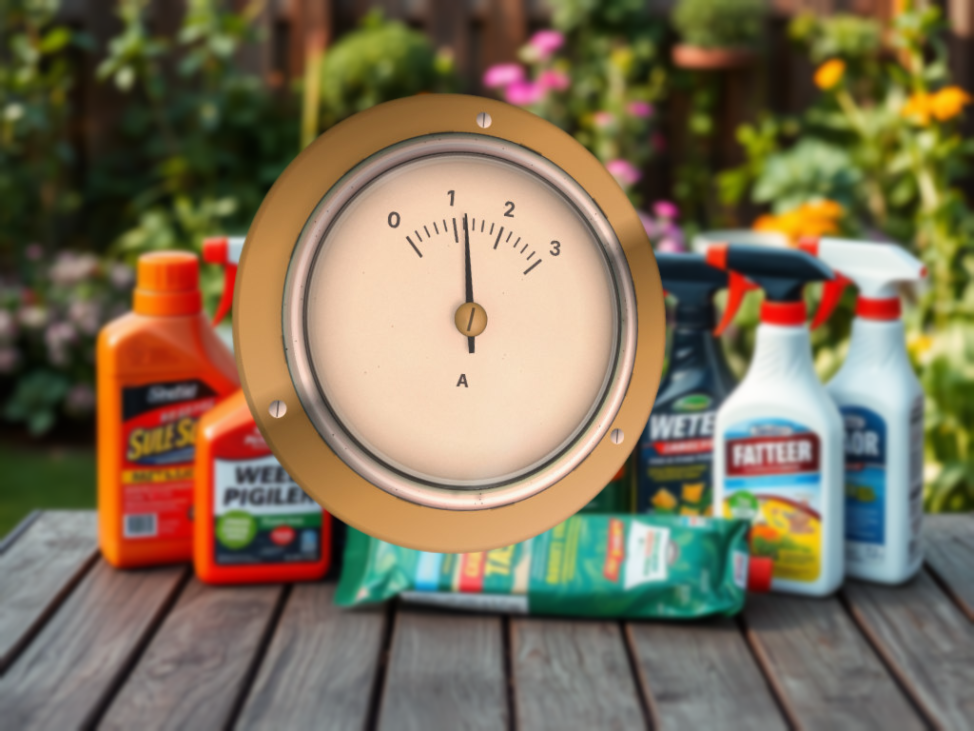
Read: 1.2 A
